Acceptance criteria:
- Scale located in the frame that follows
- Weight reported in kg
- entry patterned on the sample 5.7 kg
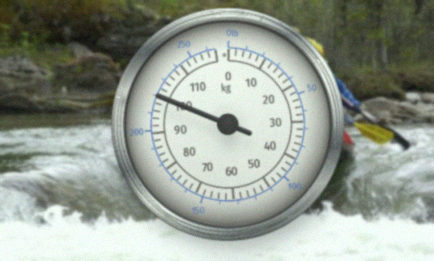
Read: 100 kg
